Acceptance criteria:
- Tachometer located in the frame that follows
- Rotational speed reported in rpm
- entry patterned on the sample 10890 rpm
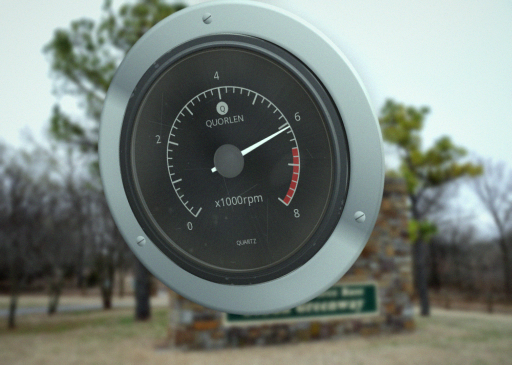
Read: 6100 rpm
